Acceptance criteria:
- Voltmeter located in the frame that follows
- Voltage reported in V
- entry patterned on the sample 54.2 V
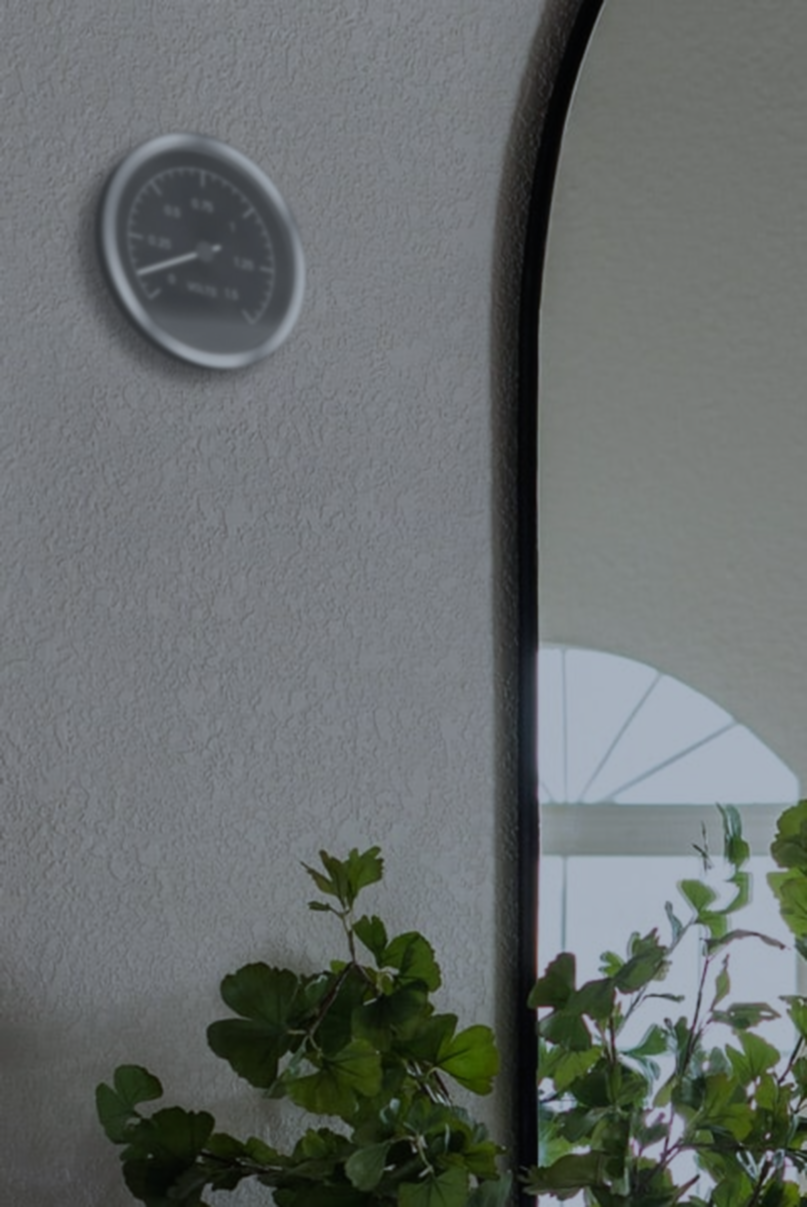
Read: 0.1 V
